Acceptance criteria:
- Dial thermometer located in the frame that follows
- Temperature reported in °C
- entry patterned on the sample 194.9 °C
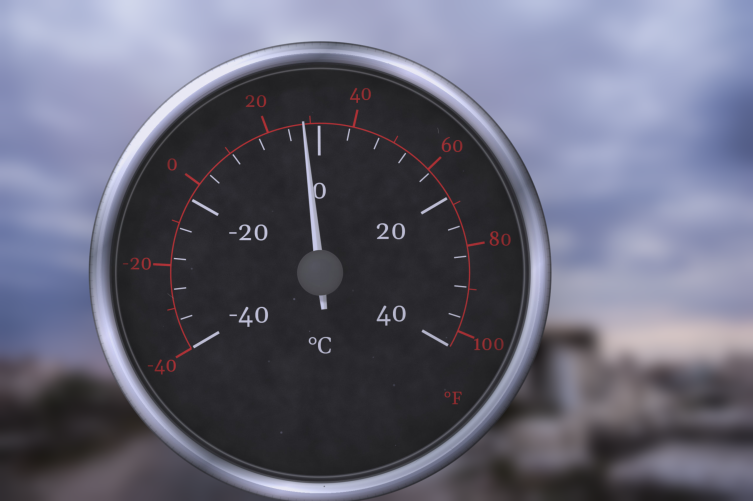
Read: -2 °C
